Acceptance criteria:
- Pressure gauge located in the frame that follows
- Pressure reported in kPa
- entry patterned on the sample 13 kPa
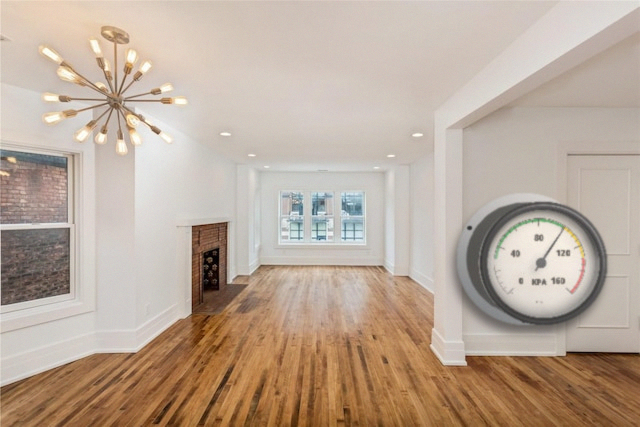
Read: 100 kPa
